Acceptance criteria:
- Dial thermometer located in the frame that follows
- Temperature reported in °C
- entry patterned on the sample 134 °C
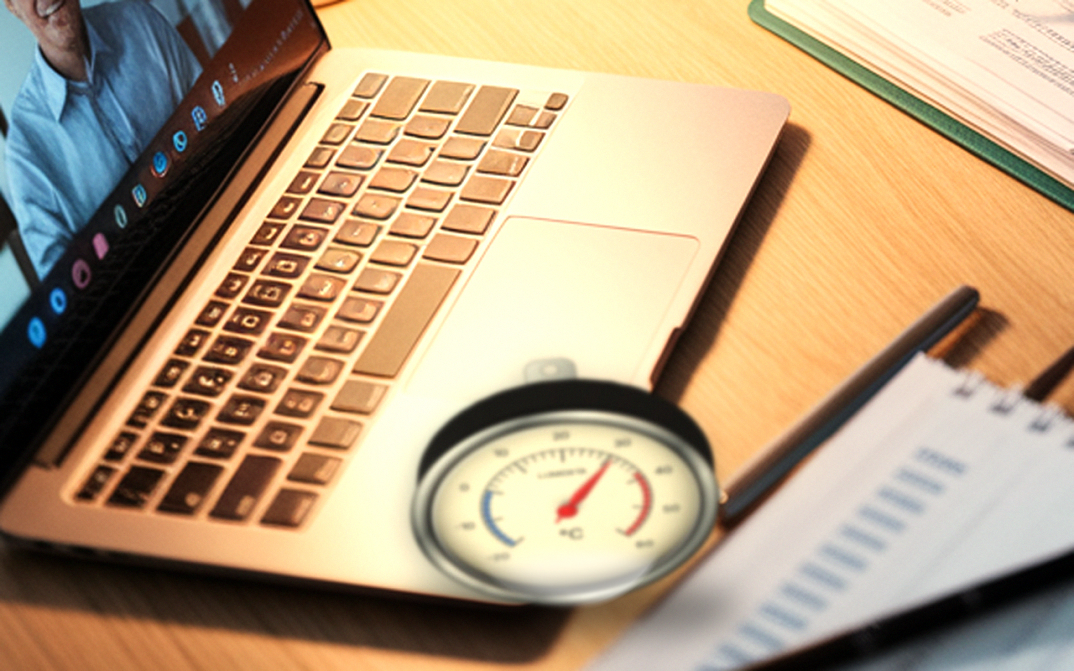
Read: 30 °C
